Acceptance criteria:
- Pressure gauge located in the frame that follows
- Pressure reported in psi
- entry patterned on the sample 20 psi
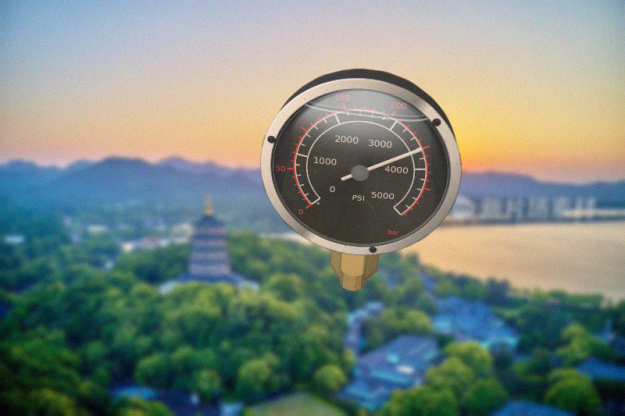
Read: 3600 psi
